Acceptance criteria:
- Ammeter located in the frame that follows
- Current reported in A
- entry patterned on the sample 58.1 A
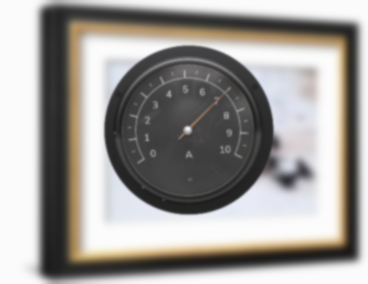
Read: 7 A
